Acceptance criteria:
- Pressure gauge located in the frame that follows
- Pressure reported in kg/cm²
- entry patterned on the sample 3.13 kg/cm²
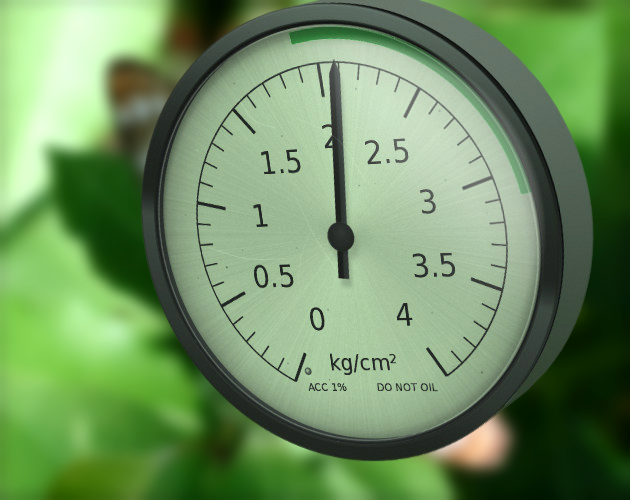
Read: 2.1 kg/cm²
